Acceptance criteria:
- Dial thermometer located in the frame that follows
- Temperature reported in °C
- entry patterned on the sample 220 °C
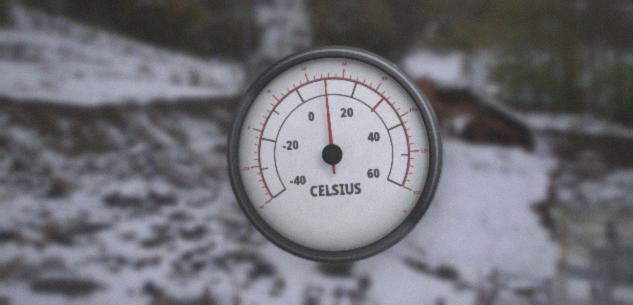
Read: 10 °C
